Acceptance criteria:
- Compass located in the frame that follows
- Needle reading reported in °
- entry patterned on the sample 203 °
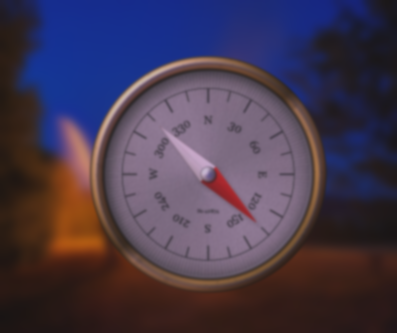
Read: 135 °
